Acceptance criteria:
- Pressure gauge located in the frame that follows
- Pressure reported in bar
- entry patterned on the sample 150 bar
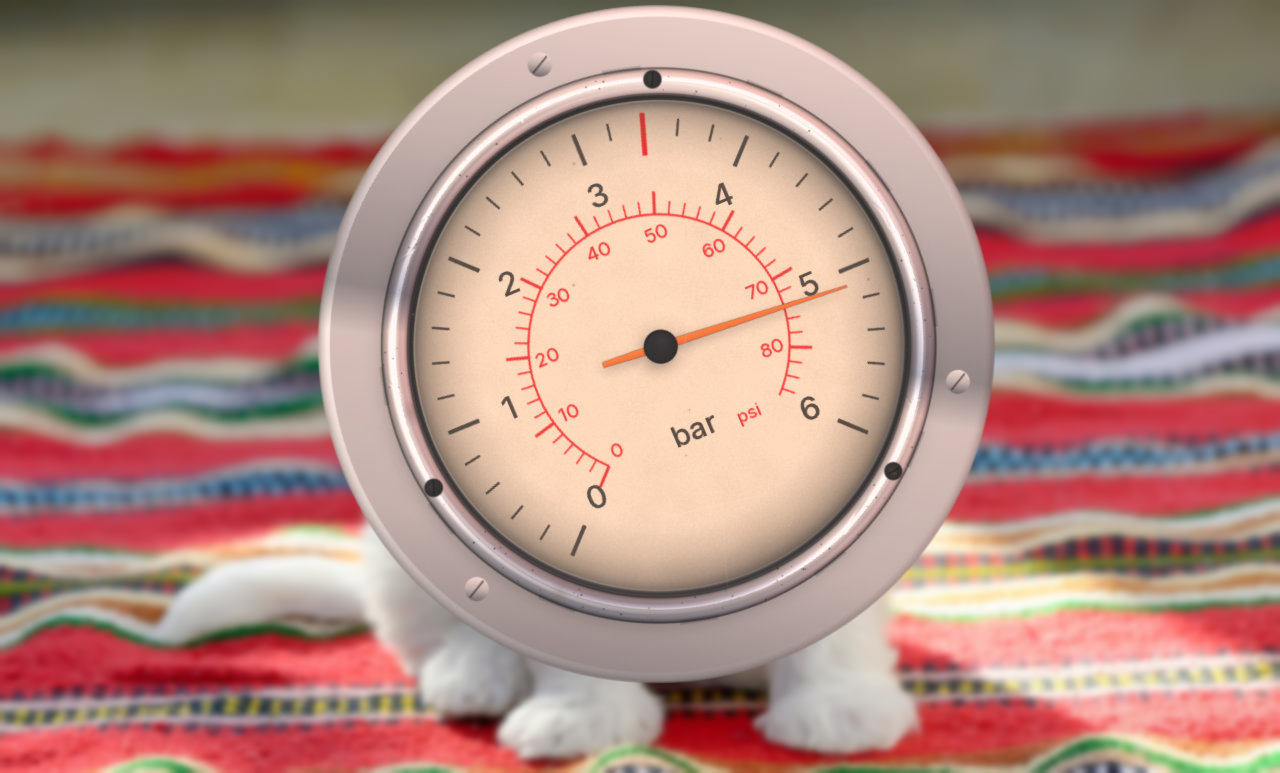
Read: 5.1 bar
